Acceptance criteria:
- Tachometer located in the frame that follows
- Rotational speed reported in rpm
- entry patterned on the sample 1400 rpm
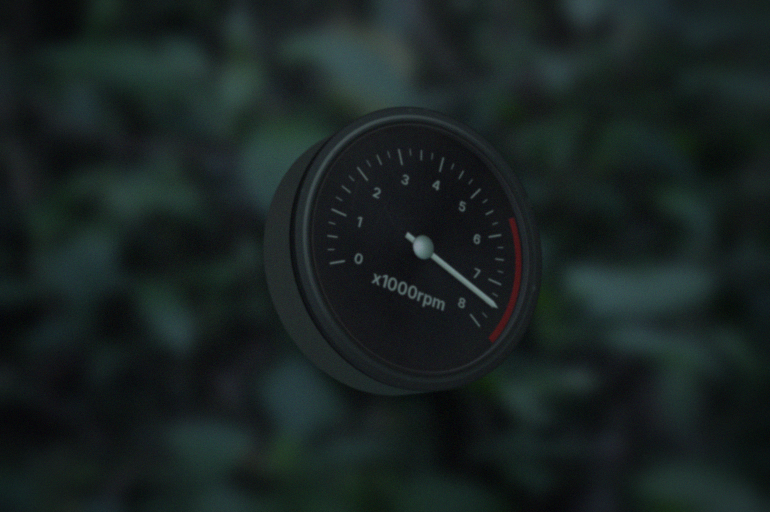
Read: 7500 rpm
